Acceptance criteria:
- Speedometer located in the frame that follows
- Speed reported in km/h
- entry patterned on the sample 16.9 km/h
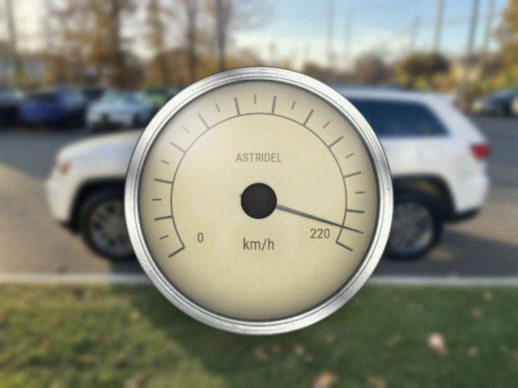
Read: 210 km/h
